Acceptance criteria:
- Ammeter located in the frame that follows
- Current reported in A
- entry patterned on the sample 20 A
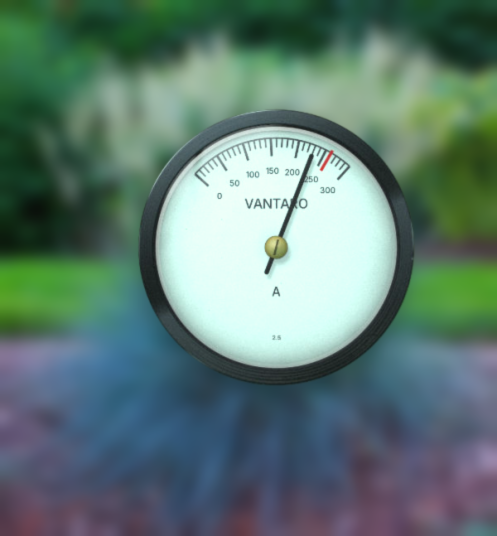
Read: 230 A
